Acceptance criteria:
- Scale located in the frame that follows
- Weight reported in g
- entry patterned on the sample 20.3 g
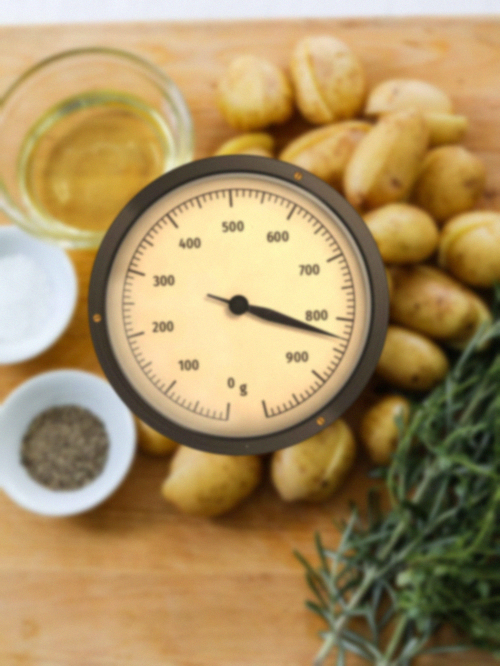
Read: 830 g
